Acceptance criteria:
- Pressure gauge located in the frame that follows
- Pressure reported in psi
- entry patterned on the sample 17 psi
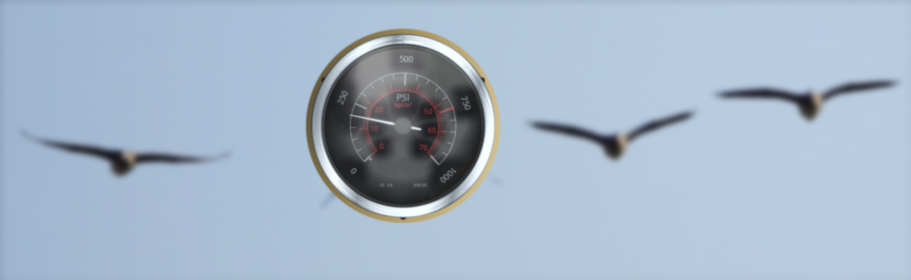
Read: 200 psi
